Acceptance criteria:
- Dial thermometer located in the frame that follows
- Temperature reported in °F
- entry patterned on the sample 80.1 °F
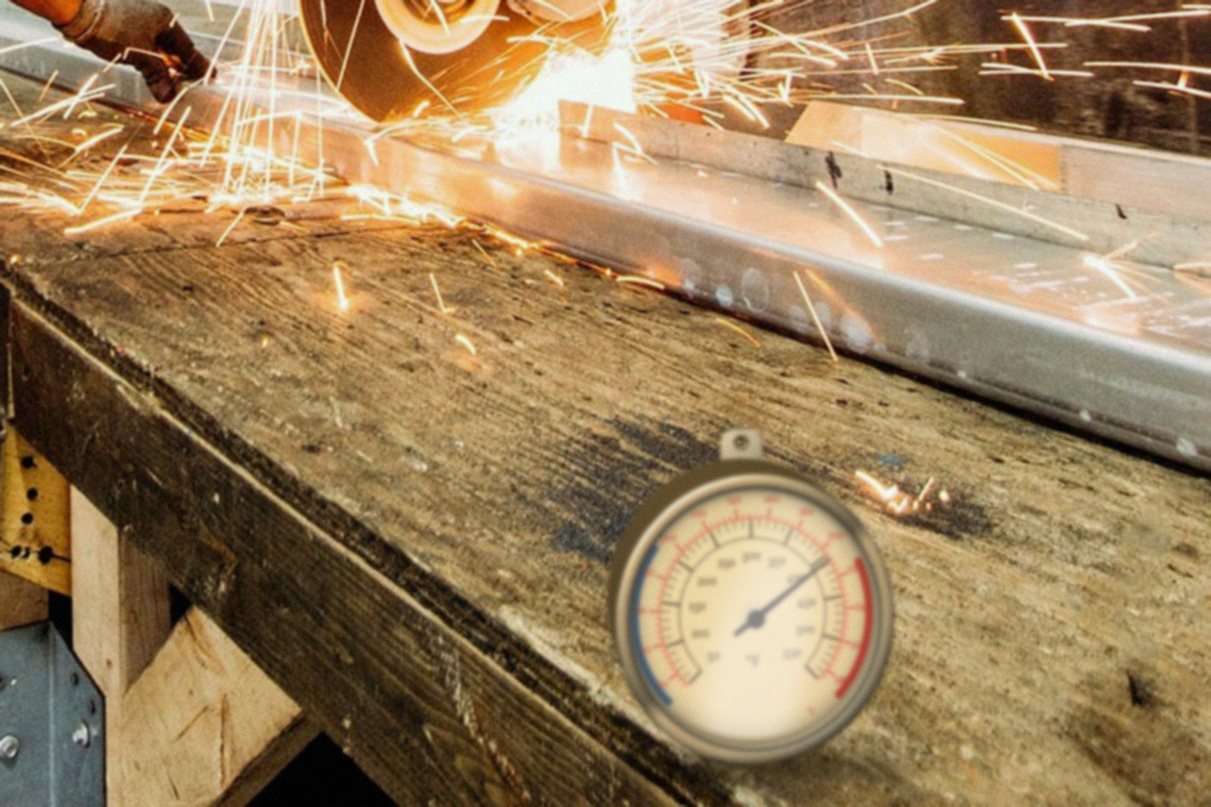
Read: 400 °F
